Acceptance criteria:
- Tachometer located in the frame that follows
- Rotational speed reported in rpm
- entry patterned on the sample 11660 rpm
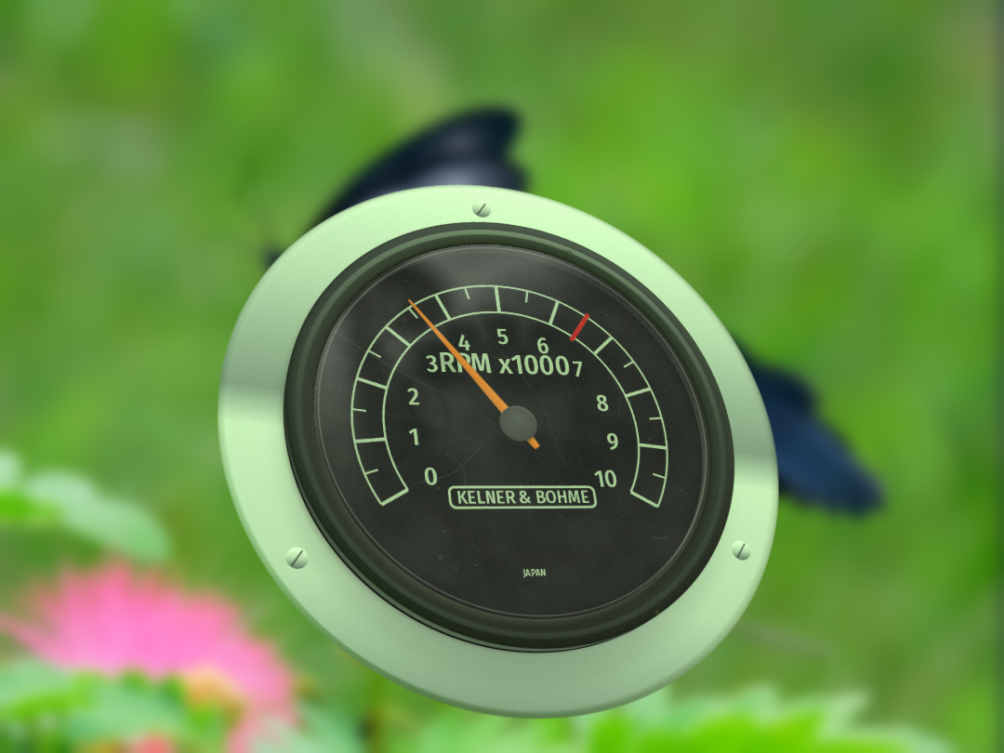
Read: 3500 rpm
